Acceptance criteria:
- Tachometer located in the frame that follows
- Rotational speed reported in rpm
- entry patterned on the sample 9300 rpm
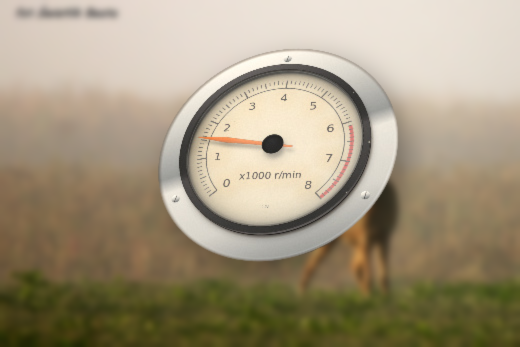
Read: 1500 rpm
